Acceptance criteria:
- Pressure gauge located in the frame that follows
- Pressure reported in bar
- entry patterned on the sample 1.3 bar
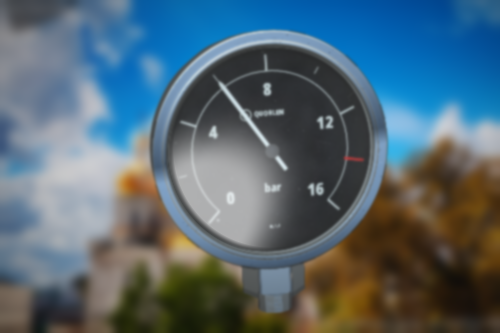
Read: 6 bar
